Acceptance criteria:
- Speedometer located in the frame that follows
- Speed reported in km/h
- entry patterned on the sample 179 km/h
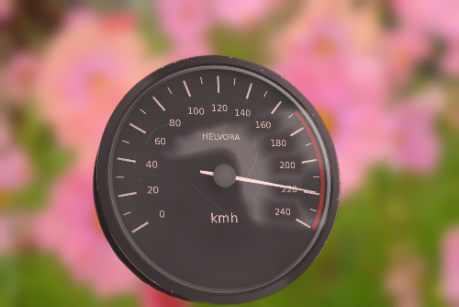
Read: 220 km/h
